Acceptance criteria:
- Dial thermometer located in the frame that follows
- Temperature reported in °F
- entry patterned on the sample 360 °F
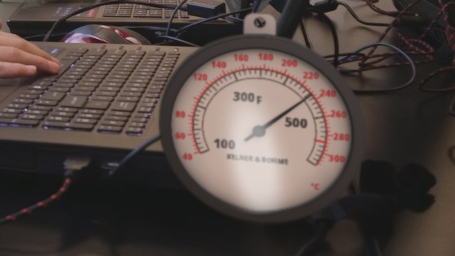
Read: 450 °F
